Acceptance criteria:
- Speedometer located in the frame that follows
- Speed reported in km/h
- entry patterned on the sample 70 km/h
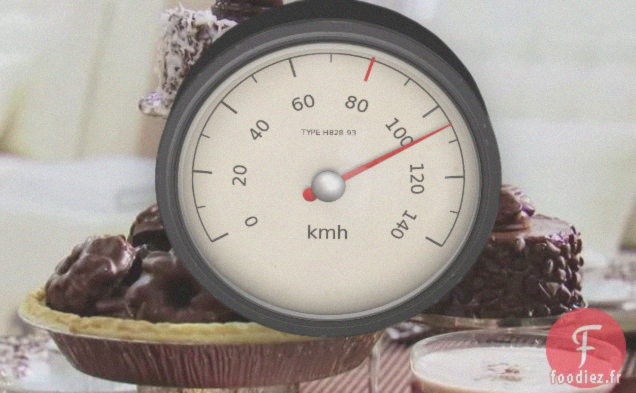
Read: 105 km/h
